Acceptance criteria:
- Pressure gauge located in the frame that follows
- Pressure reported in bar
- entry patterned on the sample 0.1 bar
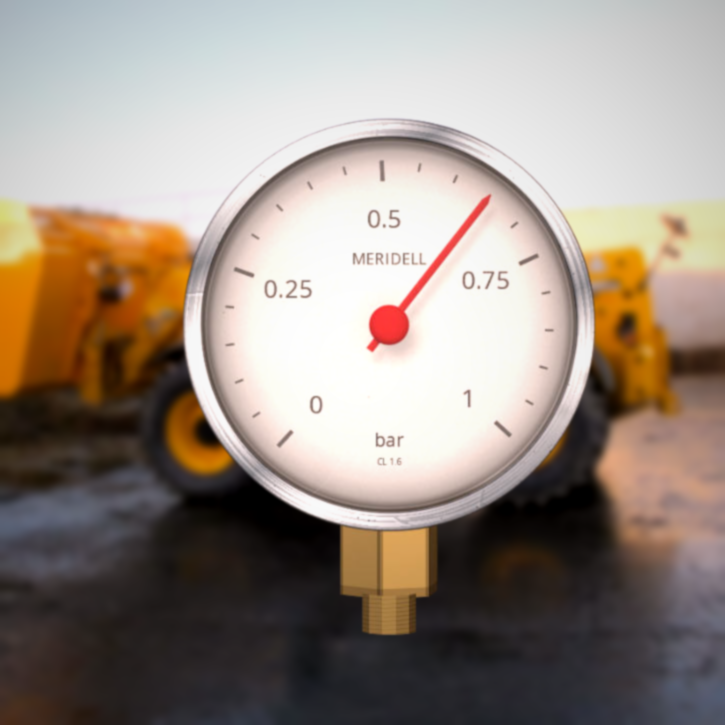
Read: 0.65 bar
